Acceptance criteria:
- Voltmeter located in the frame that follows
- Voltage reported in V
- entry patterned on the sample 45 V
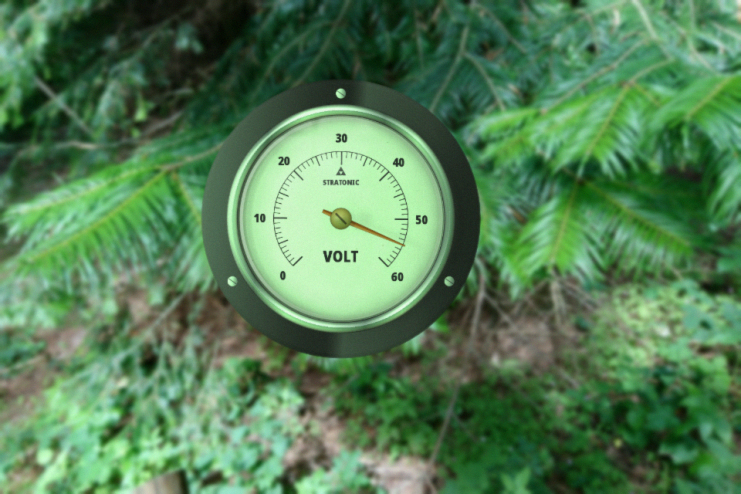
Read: 55 V
